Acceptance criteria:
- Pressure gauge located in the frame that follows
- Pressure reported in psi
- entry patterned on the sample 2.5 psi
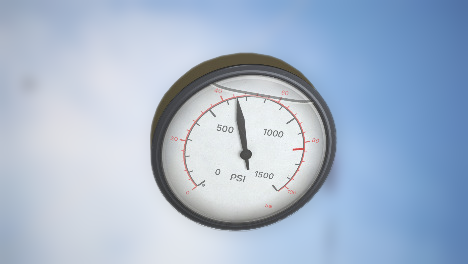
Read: 650 psi
